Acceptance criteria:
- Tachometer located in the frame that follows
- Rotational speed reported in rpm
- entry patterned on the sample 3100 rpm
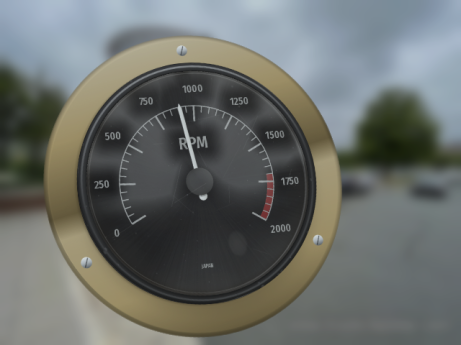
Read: 900 rpm
